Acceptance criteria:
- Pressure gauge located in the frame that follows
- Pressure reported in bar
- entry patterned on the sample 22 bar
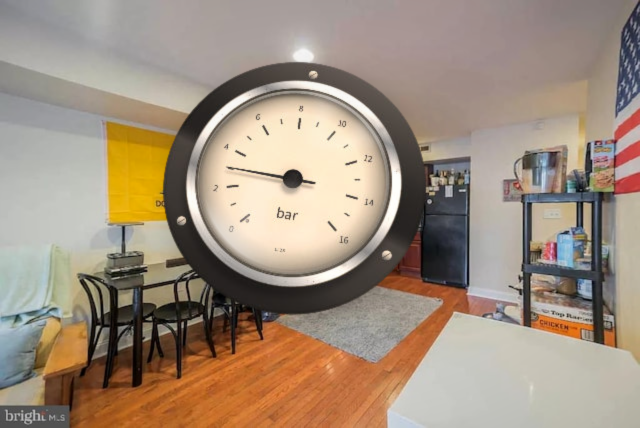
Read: 3 bar
